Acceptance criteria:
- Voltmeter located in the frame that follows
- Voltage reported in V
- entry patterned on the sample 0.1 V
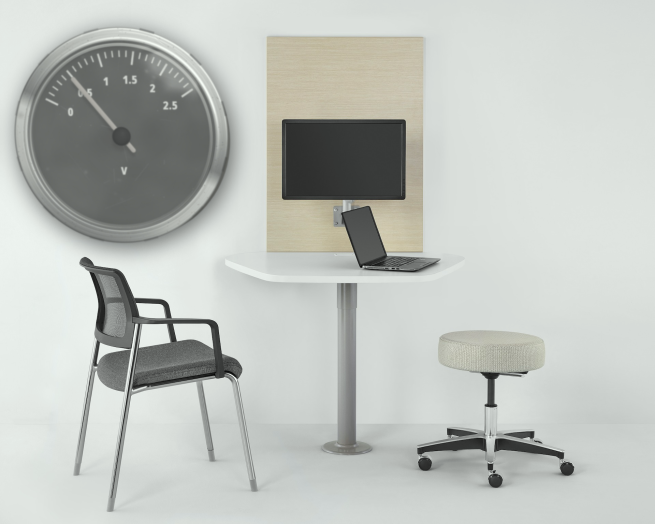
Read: 0.5 V
